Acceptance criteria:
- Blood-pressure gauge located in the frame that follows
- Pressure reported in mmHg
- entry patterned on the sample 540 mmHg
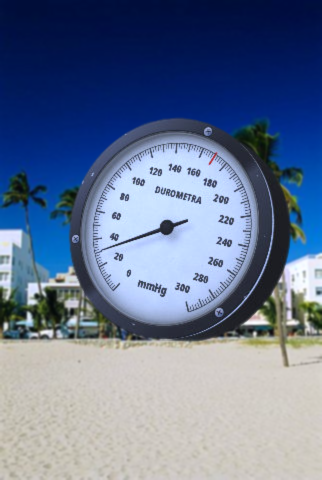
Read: 30 mmHg
